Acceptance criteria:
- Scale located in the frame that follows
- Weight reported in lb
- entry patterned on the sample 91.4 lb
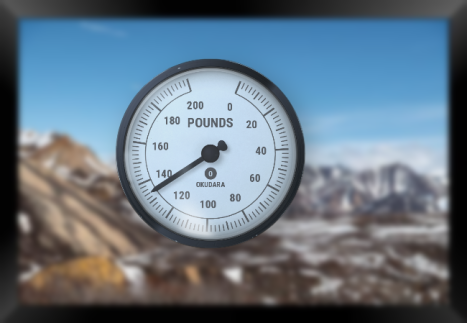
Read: 134 lb
